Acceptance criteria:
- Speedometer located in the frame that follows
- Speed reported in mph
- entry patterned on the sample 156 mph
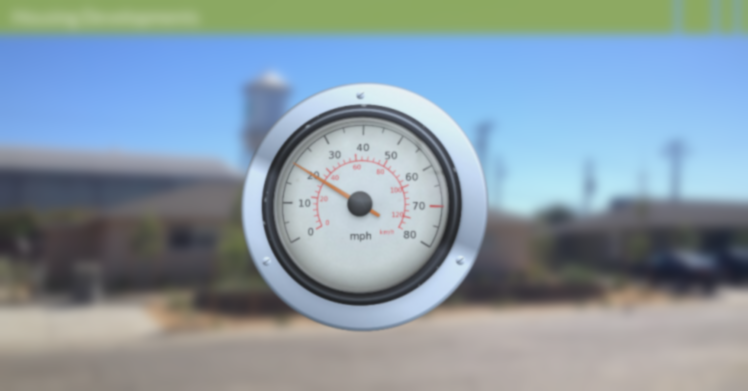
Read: 20 mph
